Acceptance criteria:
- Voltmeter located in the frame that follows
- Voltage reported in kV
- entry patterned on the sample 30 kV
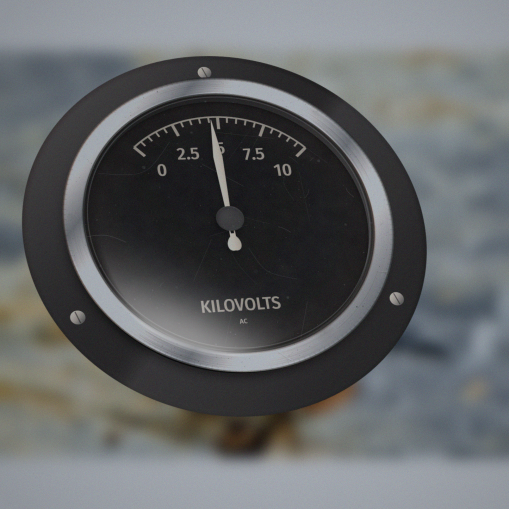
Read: 4.5 kV
